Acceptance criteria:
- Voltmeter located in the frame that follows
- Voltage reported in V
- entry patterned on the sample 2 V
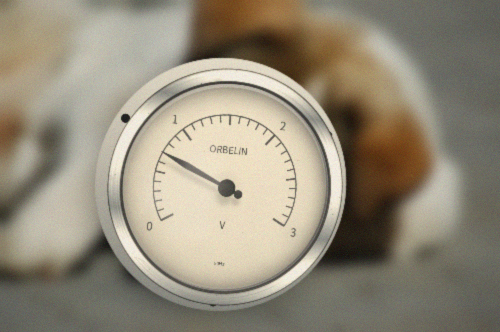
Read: 0.7 V
